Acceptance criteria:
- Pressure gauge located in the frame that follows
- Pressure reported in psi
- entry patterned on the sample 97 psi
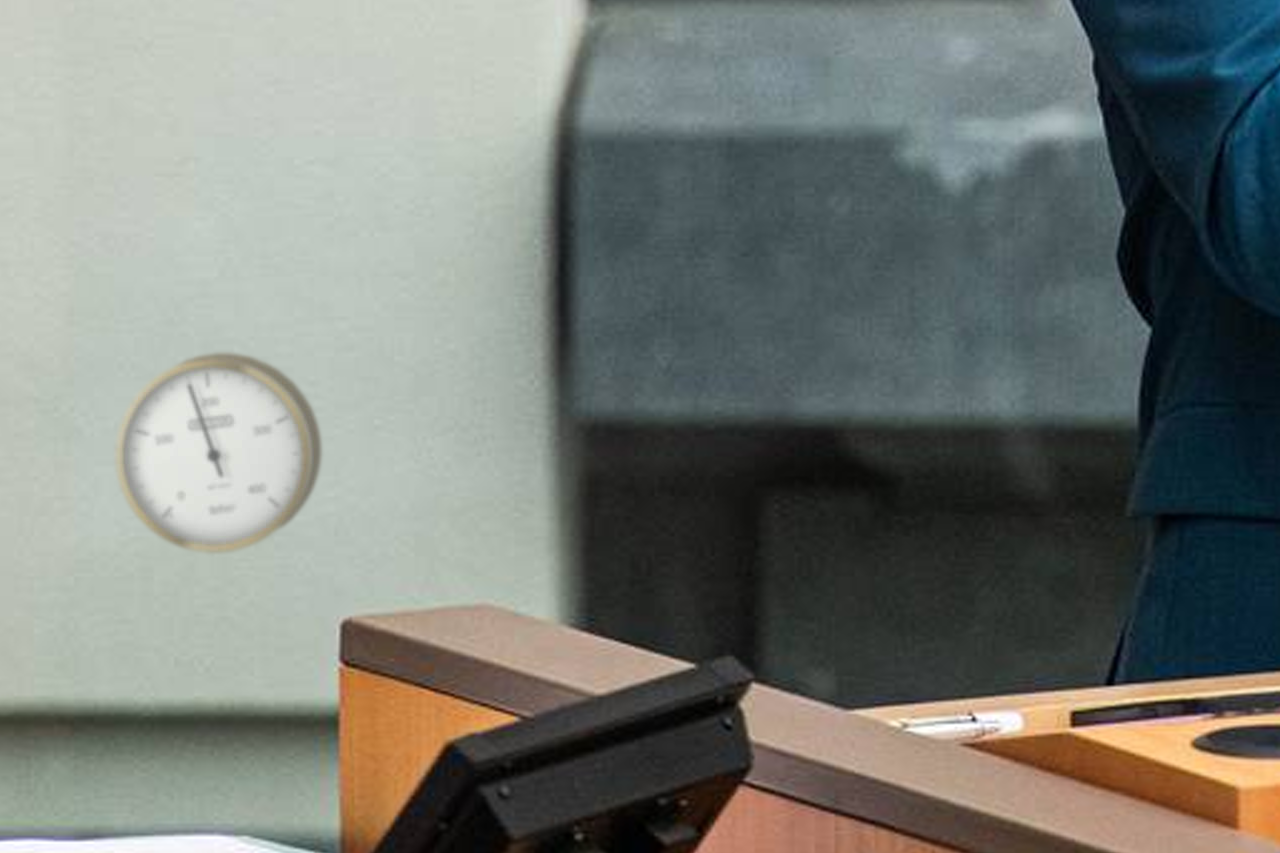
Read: 180 psi
